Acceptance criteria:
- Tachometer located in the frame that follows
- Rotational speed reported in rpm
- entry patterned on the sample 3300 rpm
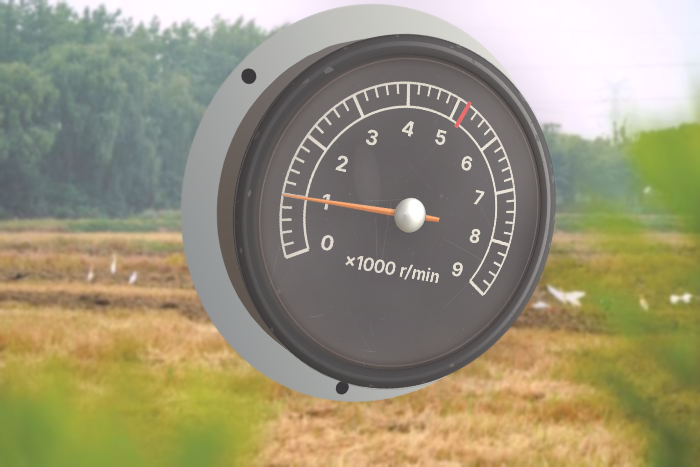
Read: 1000 rpm
